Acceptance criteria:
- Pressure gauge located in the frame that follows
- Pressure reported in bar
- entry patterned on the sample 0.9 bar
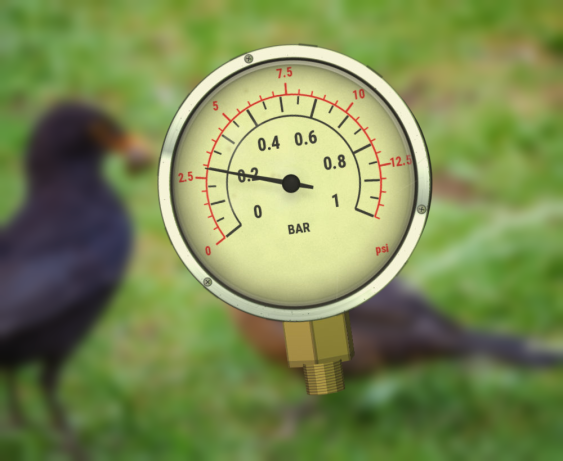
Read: 0.2 bar
